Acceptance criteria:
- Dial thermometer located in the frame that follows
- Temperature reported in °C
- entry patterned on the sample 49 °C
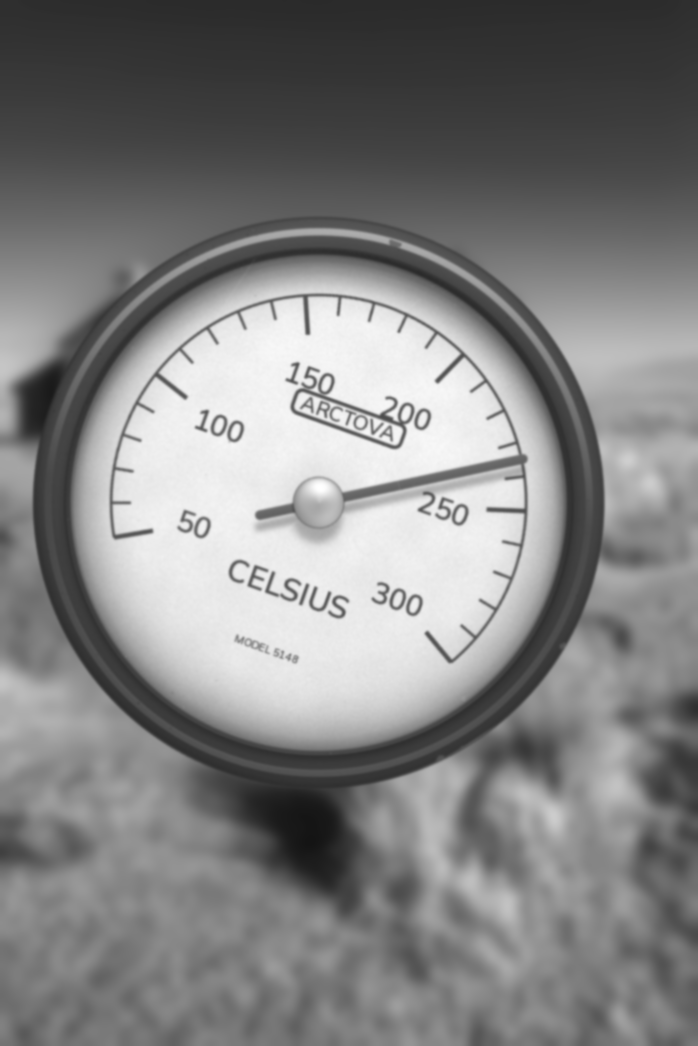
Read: 235 °C
